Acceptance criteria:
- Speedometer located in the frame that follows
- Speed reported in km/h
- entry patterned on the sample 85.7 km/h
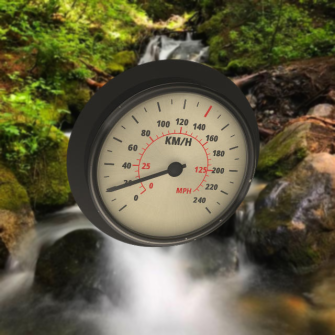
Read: 20 km/h
